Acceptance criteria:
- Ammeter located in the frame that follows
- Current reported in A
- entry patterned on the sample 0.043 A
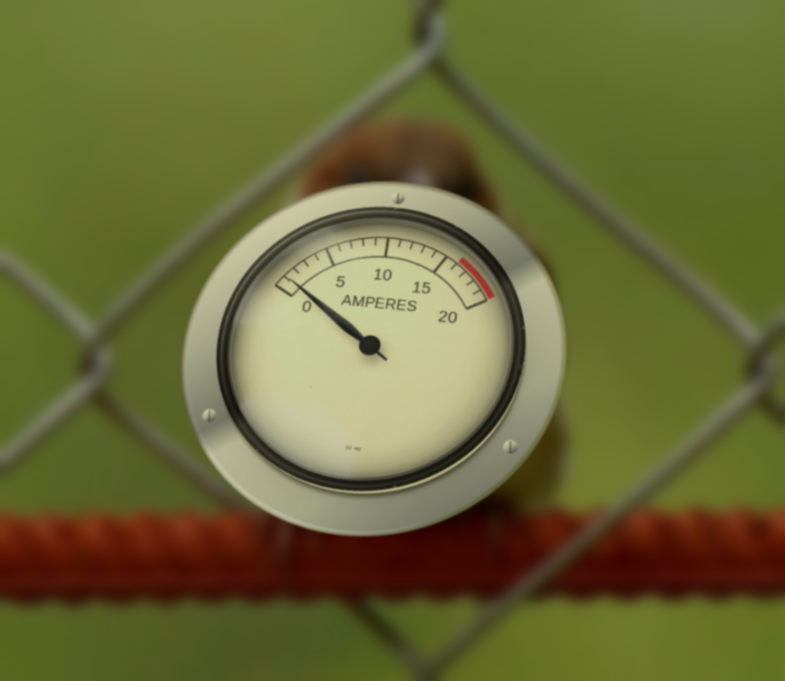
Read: 1 A
